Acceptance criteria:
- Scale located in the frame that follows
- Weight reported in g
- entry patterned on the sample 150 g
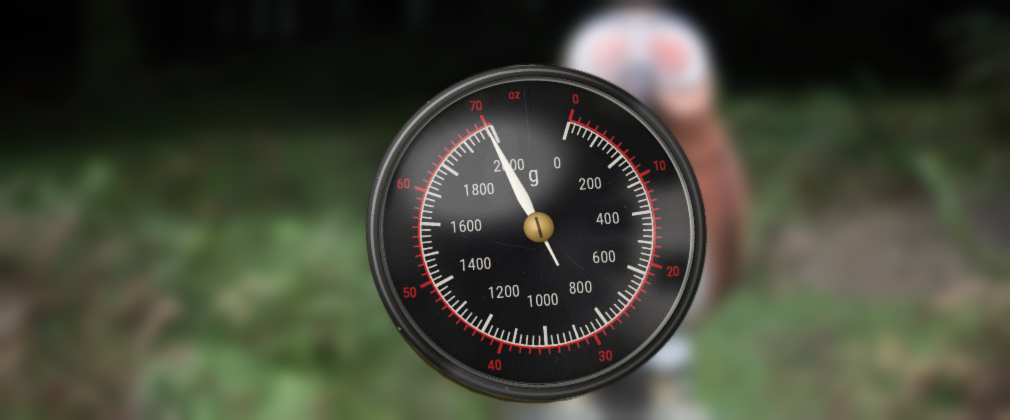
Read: 1980 g
